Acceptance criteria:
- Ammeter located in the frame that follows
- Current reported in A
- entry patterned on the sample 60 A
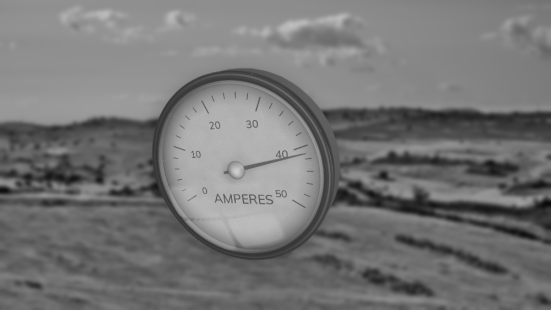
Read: 41 A
